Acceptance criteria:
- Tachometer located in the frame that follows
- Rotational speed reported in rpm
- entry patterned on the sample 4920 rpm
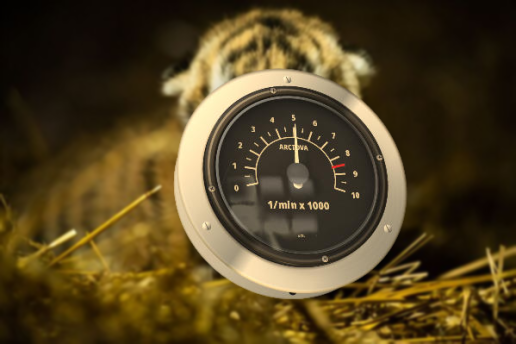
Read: 5000 rpm
